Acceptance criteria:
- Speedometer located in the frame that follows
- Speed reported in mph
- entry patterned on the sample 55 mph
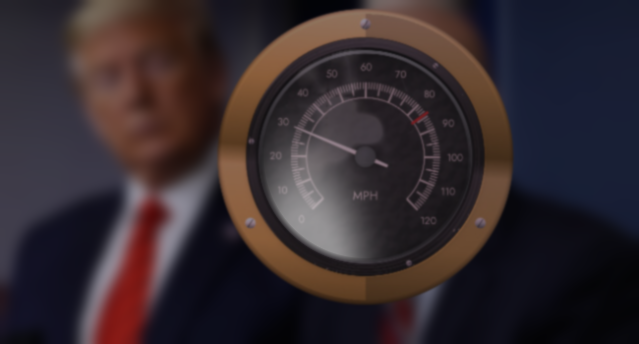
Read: 30 mph
